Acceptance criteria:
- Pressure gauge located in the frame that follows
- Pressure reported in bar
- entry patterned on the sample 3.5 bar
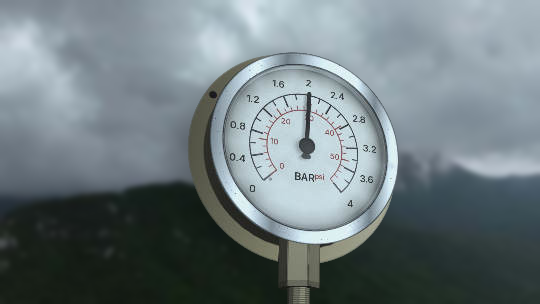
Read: 2 bar
